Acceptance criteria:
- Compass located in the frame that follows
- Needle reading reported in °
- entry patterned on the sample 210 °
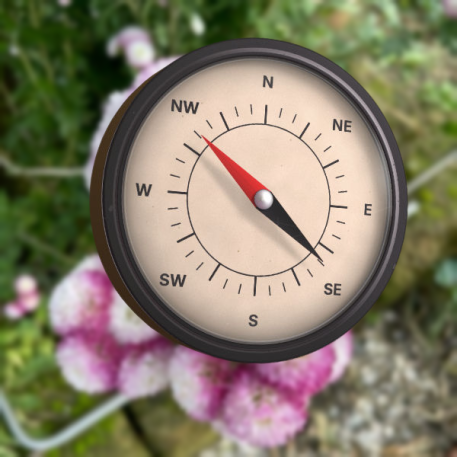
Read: 310 °
